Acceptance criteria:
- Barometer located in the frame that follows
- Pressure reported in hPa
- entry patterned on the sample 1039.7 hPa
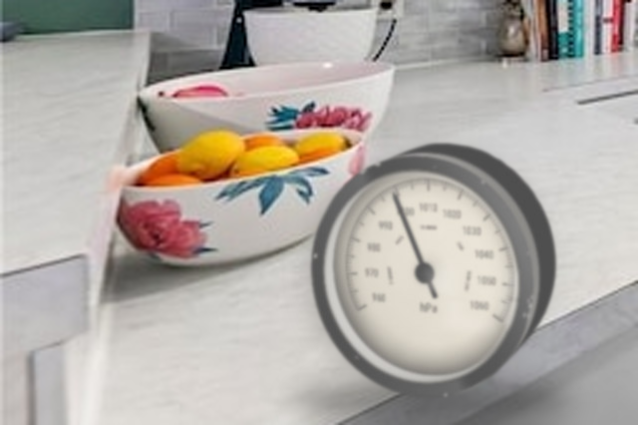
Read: 1000 hPa
